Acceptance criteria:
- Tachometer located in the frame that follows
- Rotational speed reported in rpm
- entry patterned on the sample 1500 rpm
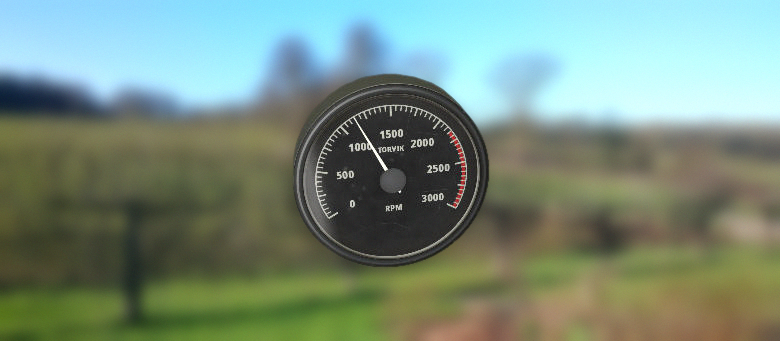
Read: 1150 rpm
